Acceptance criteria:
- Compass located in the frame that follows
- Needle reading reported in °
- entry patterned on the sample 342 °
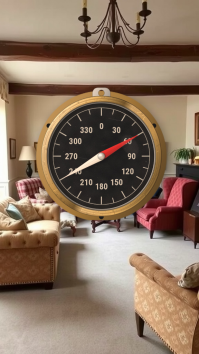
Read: 60 °
